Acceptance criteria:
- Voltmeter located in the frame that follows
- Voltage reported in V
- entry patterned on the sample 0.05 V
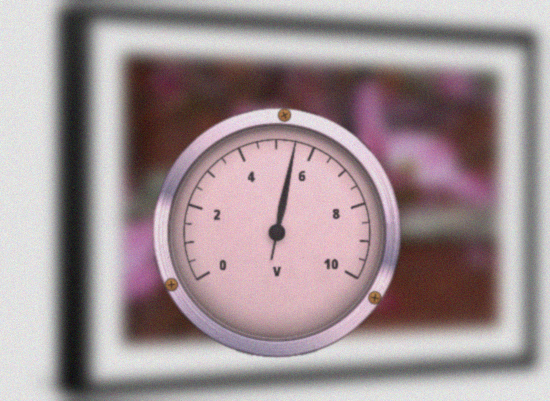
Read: 5.5 V
